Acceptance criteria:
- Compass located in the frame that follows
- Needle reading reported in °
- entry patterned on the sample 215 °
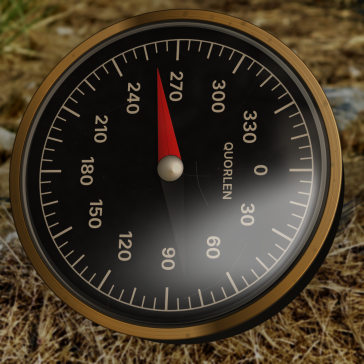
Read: 260 °
